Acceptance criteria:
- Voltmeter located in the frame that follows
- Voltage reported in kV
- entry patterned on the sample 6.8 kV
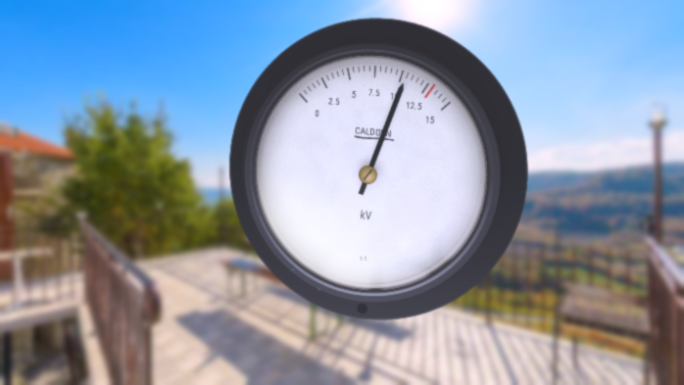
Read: 10.5 kV
